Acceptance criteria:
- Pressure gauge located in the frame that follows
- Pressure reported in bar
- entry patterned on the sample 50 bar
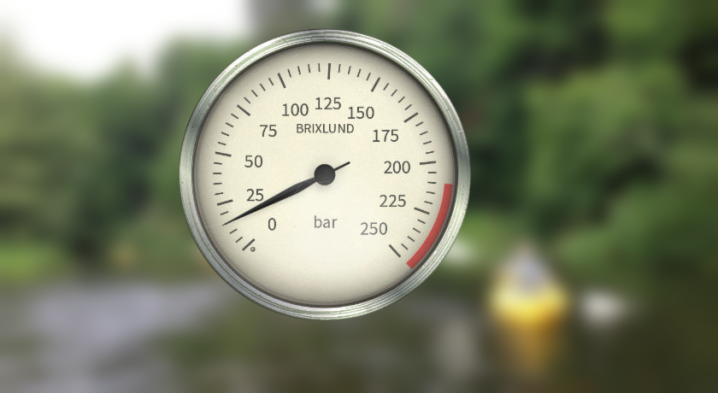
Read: 15 bar
